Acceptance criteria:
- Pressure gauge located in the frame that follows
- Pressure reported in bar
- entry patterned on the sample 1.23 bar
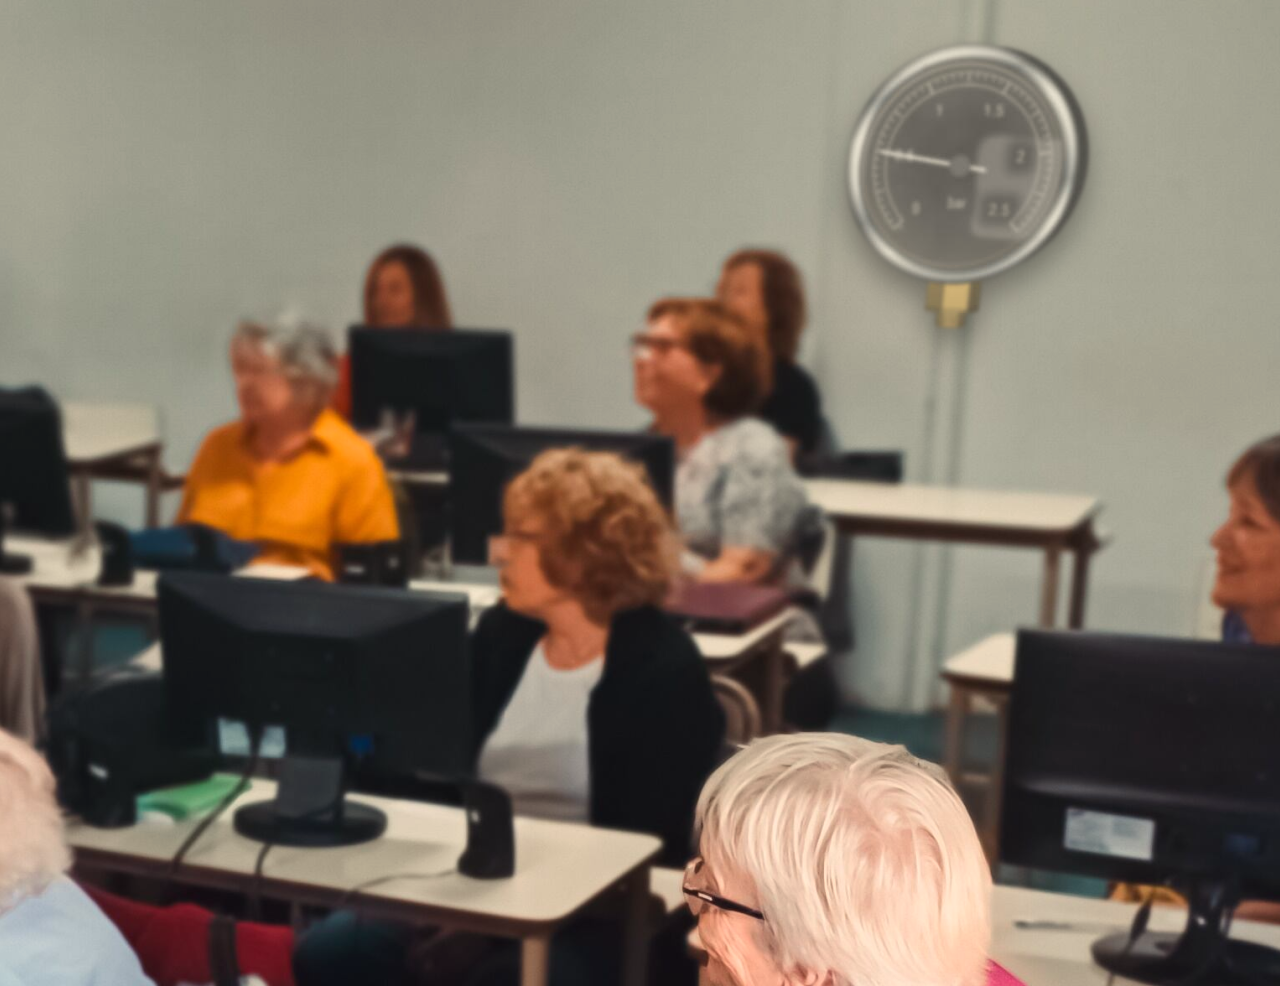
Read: 0.5 bar
